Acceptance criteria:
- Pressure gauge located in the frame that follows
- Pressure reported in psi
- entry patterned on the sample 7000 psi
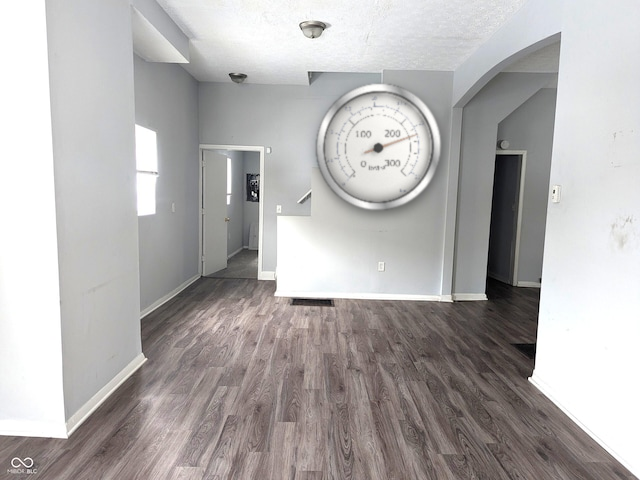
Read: 230 psi
